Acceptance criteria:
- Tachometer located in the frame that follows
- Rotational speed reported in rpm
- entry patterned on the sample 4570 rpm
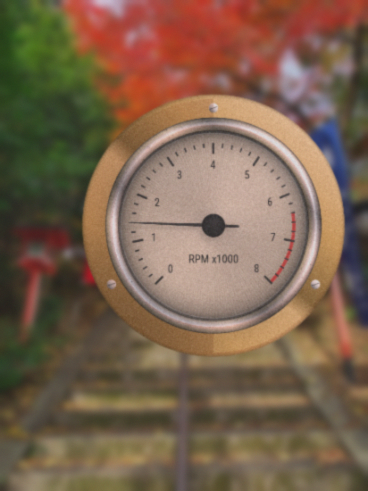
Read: 1400 rpm
